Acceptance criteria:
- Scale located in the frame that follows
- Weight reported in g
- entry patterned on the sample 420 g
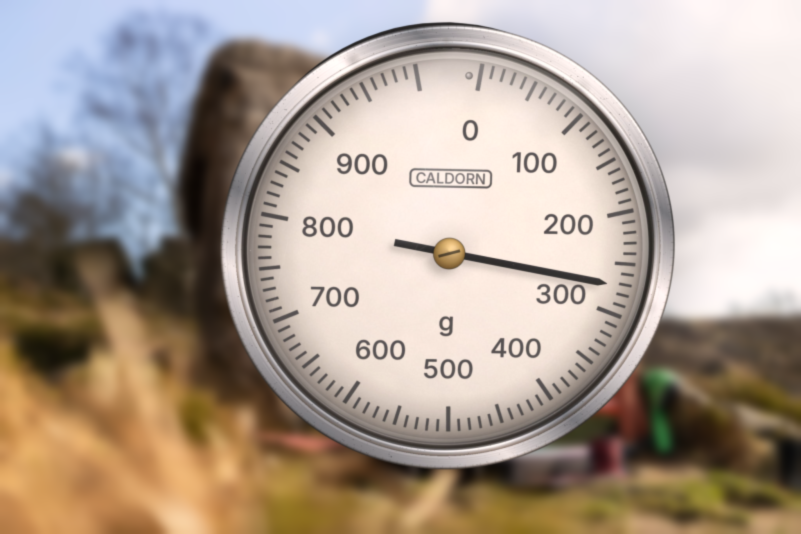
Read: 270 g
